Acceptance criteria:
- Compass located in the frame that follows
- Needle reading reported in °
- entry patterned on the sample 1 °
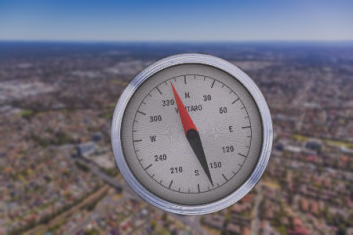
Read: 345 °
